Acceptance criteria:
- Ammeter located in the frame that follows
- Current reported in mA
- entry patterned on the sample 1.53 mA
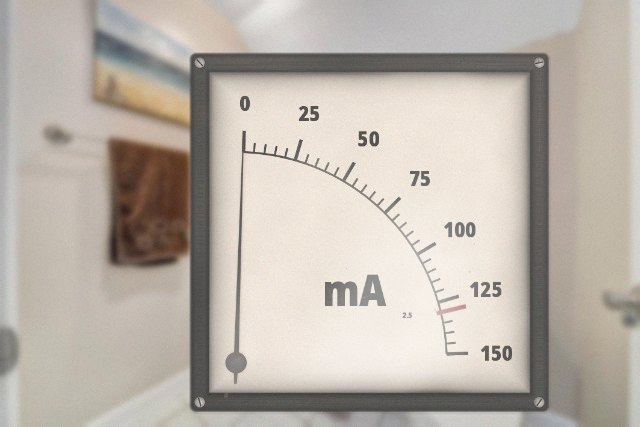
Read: 0 mA
